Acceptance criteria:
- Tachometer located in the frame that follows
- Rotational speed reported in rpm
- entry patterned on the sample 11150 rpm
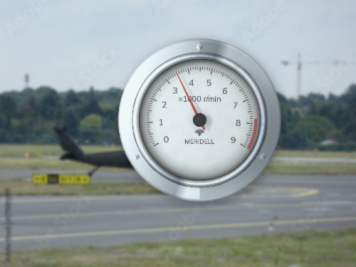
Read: 3500 rpm
